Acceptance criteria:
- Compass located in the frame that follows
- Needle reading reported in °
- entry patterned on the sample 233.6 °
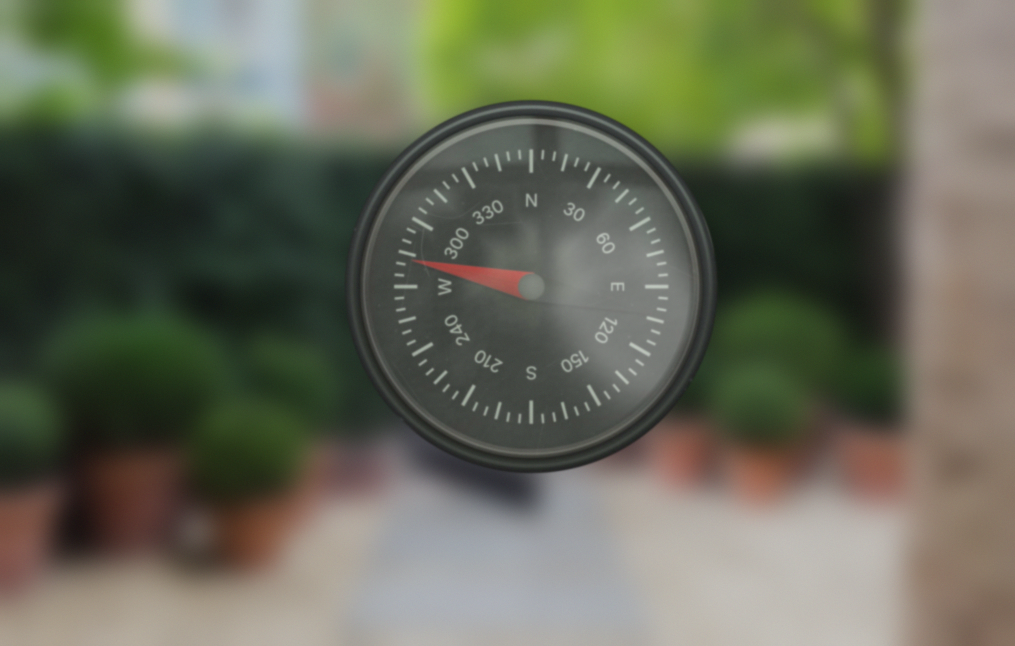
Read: 282.5 °
